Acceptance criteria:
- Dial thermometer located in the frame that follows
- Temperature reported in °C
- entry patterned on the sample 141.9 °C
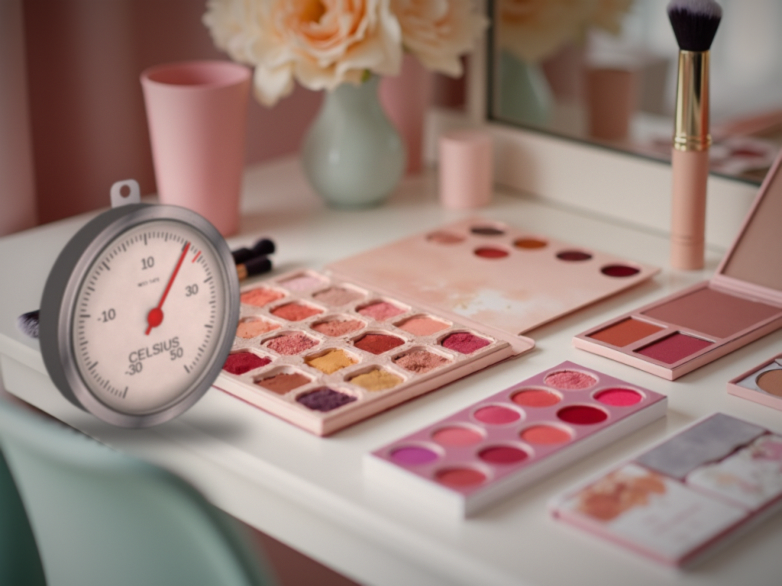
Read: 20 °C
